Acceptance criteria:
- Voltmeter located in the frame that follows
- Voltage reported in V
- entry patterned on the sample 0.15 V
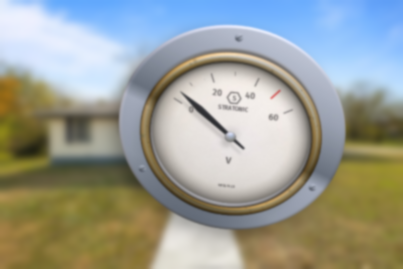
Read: 5 V
